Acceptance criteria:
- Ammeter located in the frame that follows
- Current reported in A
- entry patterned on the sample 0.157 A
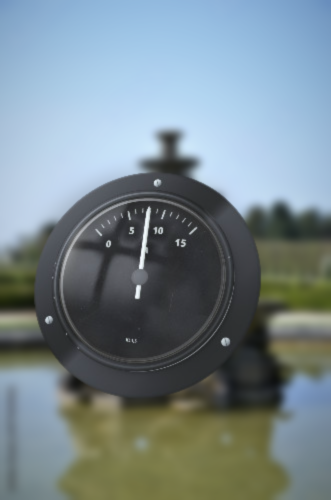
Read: 8 A
